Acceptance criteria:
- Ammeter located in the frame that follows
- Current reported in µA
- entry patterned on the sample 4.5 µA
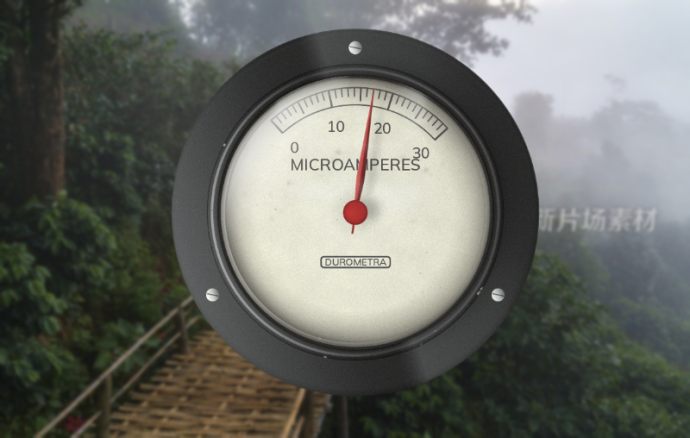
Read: 17 µA
